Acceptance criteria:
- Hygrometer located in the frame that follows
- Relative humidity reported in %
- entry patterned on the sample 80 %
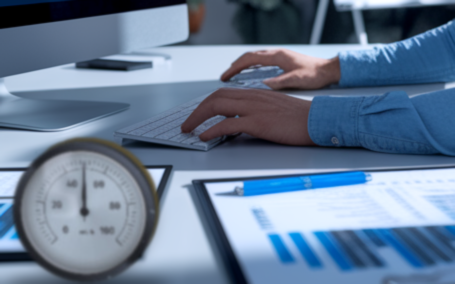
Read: 50 %
